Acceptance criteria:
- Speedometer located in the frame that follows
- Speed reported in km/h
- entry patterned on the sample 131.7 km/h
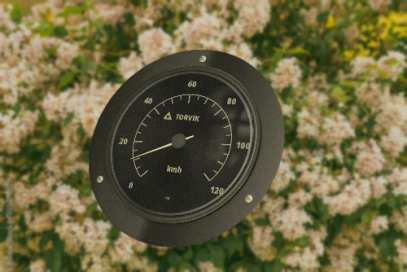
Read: 10 km/h
